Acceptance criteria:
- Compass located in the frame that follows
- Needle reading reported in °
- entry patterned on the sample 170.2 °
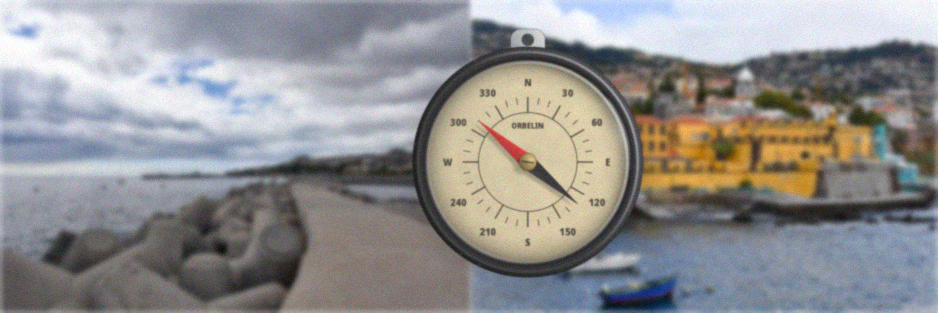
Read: 310 °
